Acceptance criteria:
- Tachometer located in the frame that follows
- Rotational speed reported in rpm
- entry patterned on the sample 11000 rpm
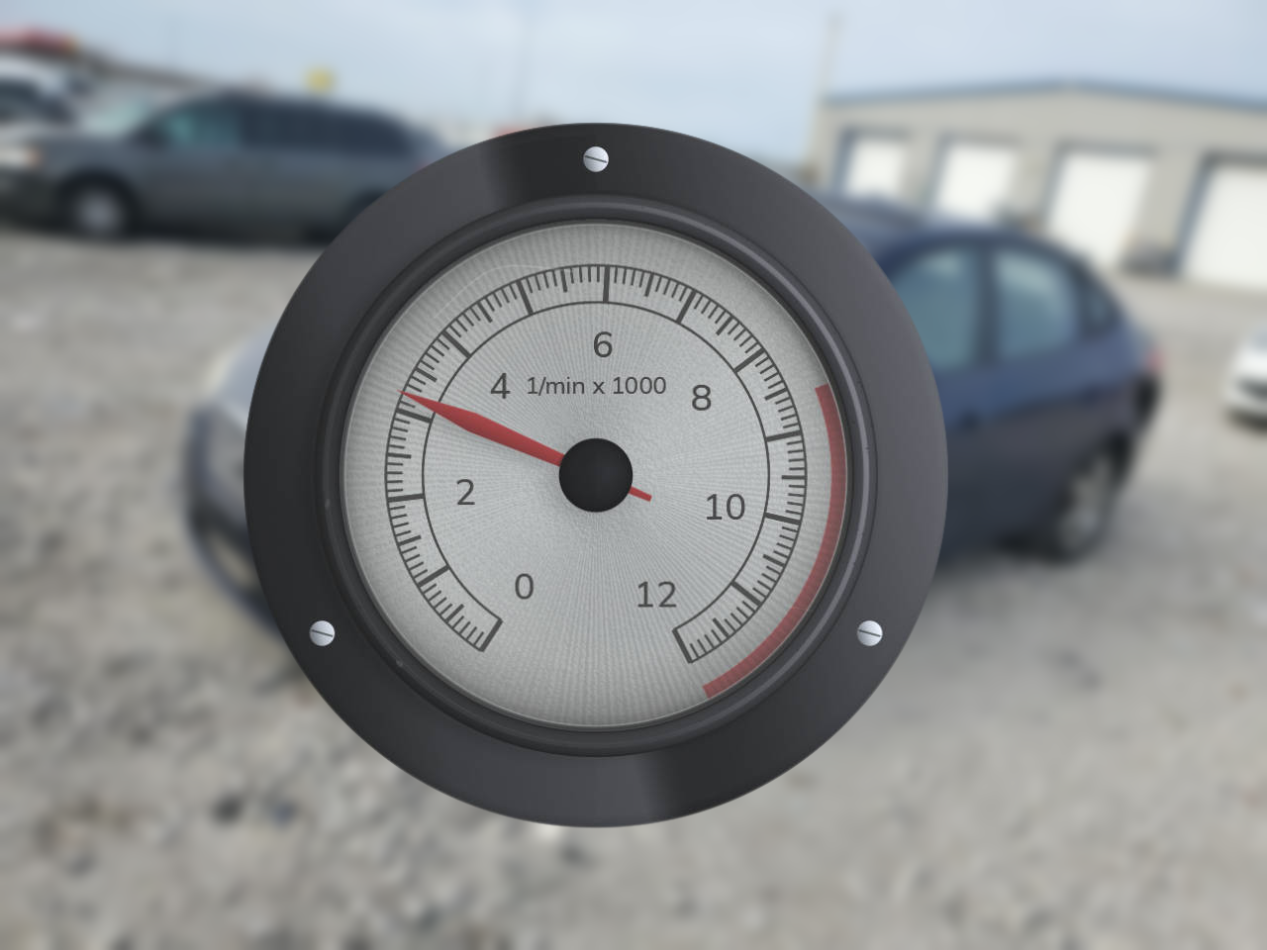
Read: 3200 rpm
